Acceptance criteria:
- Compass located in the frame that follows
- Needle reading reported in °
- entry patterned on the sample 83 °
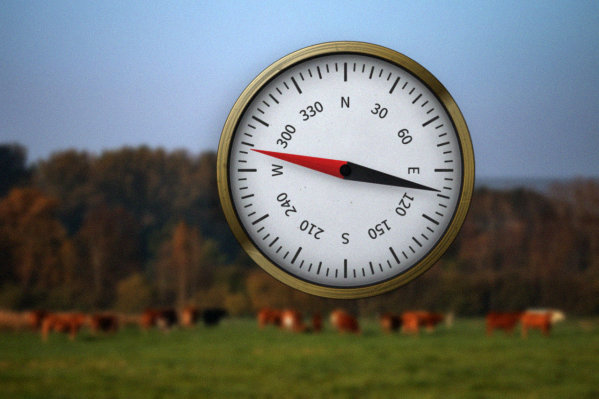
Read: 282.5 °
